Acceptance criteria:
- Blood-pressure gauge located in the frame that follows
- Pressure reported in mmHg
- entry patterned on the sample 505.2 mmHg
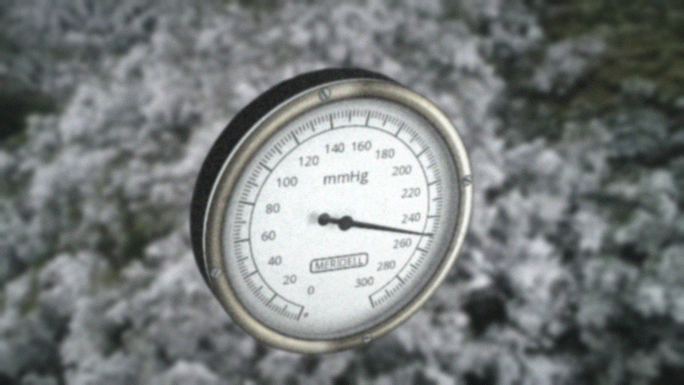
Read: 250 mmHg
